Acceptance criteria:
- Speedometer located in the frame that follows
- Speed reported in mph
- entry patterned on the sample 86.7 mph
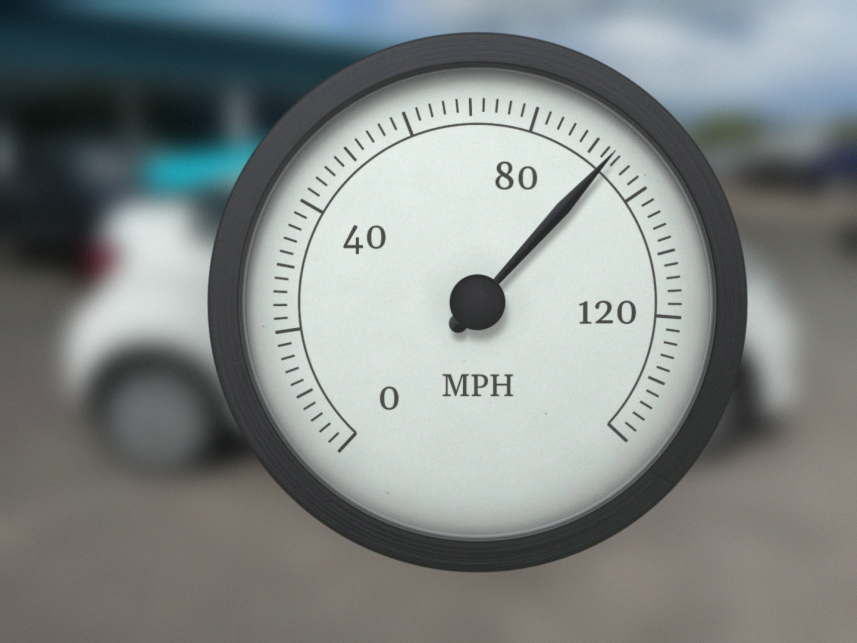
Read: 93 mph
